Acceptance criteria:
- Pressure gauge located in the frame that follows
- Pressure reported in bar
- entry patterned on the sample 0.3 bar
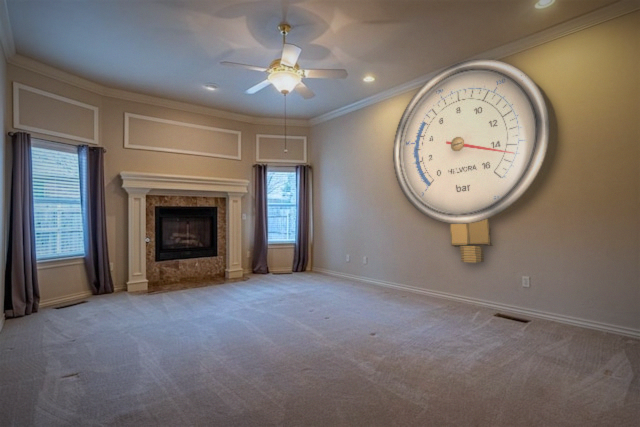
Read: 14.5 bar
